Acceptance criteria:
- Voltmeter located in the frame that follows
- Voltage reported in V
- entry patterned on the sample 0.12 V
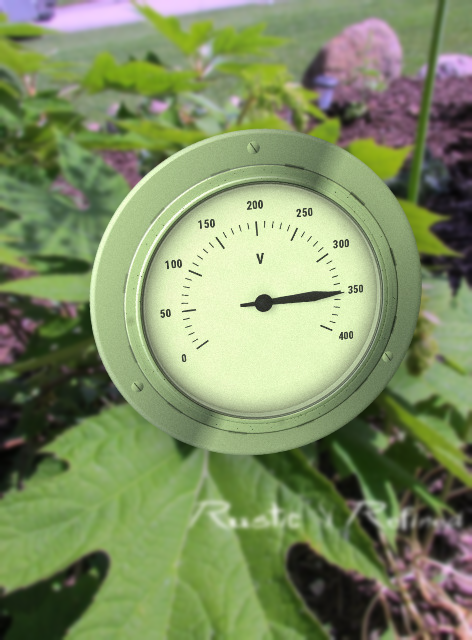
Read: 350 V
